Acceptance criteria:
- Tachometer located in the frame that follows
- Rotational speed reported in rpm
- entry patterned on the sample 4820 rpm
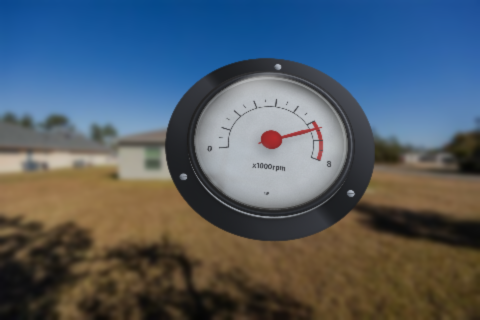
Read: 6500 rpm
